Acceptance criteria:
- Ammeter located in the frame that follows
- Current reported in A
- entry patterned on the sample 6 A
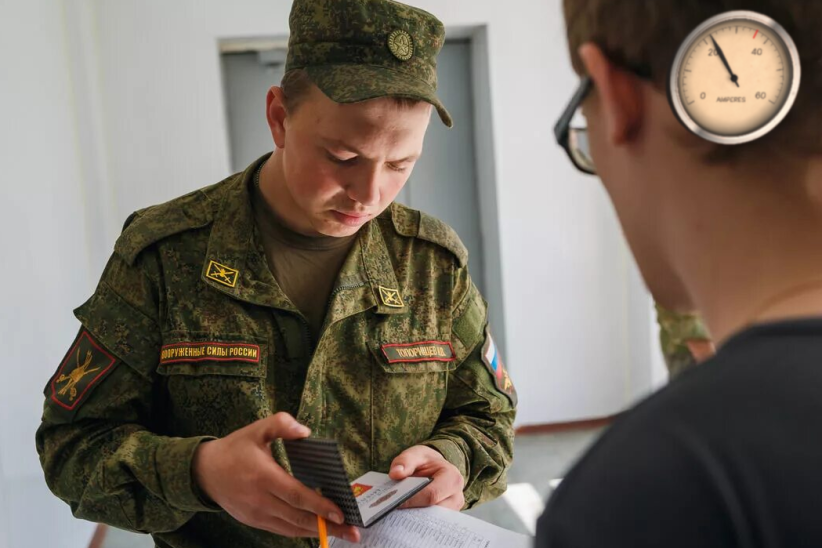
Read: 22 A
